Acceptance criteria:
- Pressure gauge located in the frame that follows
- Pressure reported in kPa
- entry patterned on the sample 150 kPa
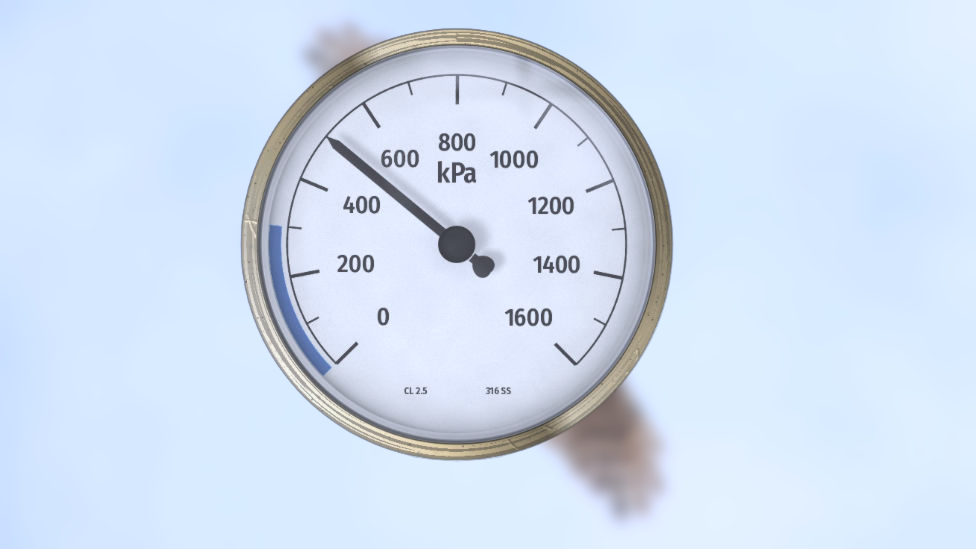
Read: 500 kPa
